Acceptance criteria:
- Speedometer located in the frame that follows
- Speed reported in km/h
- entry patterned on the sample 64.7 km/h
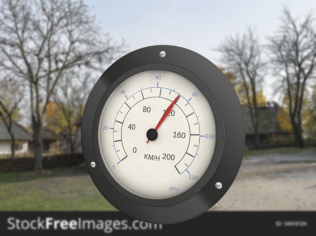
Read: 120 km/h
